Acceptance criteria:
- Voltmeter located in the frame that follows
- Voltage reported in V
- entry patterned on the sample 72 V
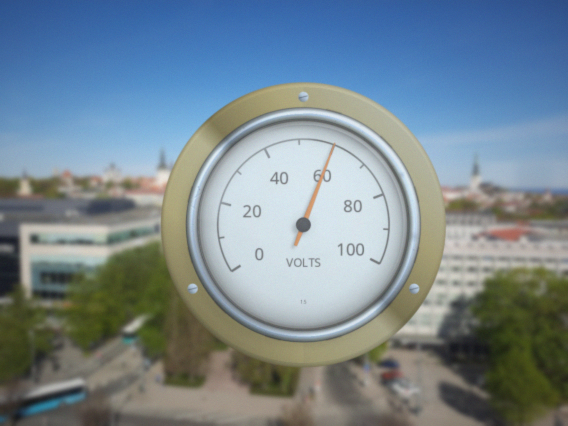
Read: 60 V
